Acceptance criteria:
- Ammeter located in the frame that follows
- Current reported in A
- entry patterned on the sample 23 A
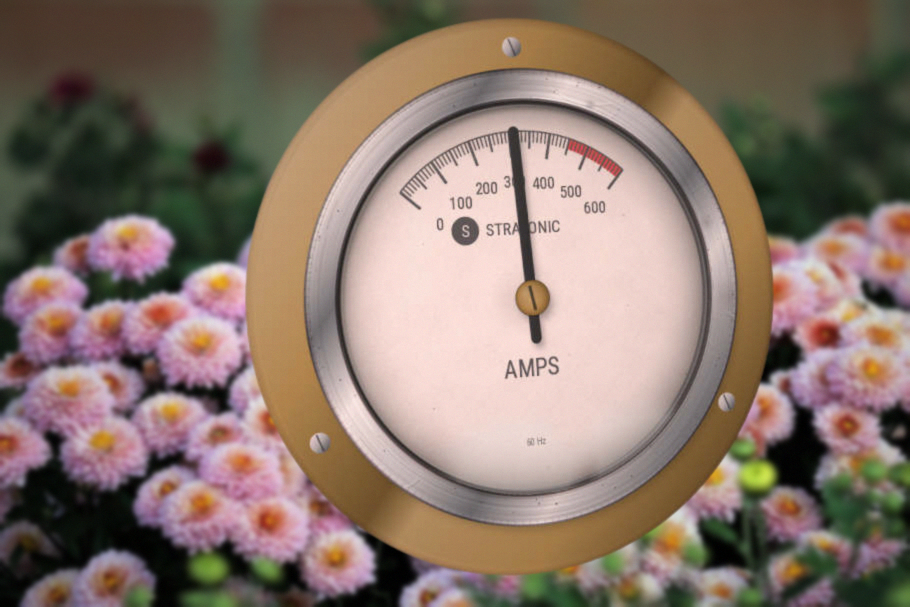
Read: 300 A
